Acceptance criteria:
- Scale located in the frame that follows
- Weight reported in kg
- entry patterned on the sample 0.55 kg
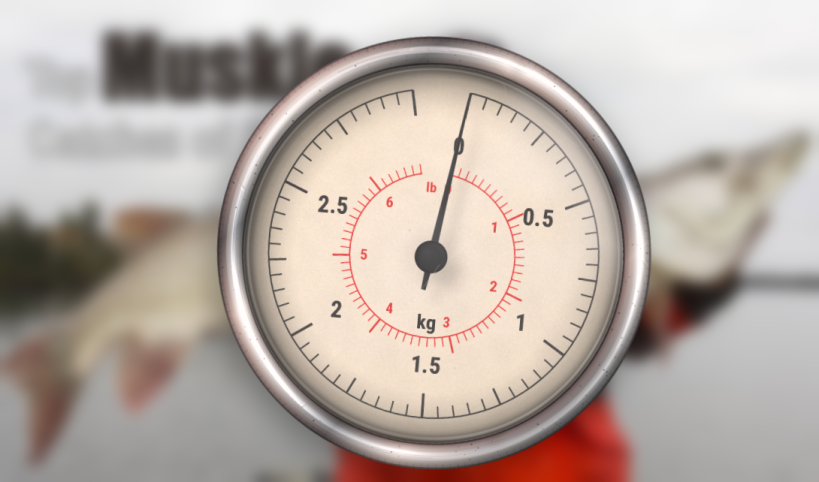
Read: 0 kg
